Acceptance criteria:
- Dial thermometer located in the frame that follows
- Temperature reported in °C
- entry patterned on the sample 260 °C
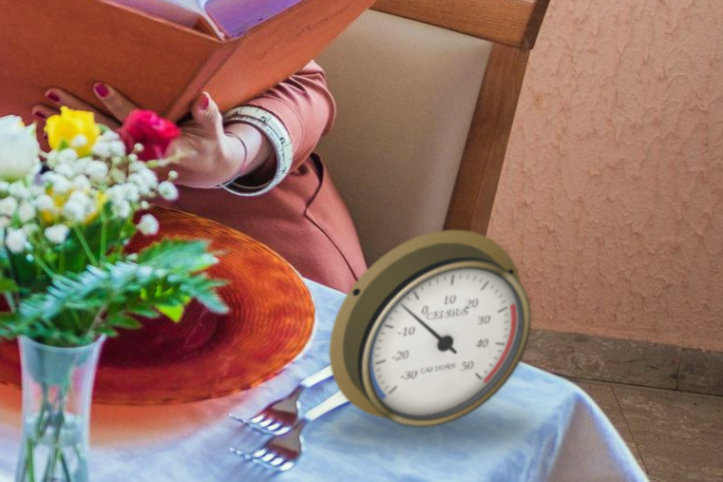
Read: -4 °C
